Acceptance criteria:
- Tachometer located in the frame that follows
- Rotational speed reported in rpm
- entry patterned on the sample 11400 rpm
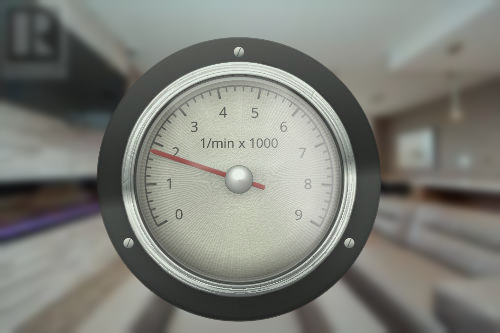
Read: 1800 rpm
